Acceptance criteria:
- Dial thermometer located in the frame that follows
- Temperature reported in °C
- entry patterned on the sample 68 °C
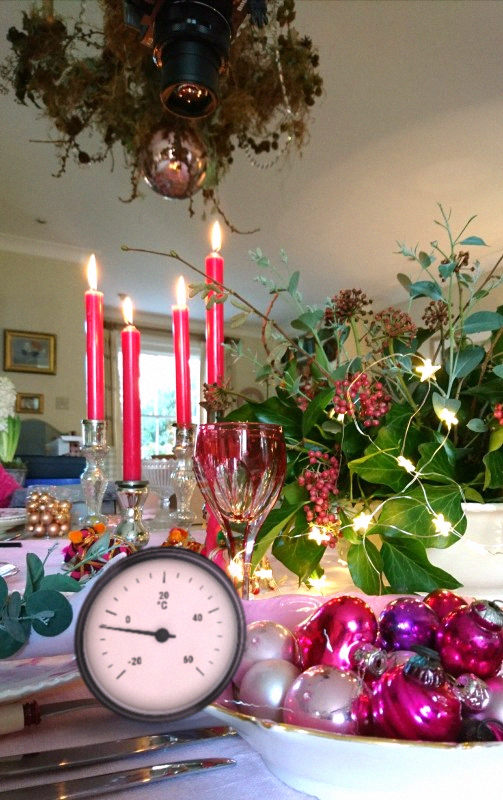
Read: -4 °C
